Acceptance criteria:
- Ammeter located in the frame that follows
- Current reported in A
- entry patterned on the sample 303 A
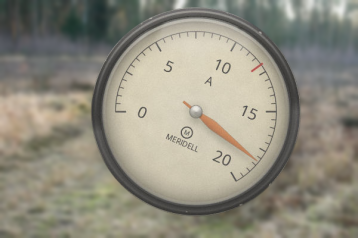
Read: 18.25 A
